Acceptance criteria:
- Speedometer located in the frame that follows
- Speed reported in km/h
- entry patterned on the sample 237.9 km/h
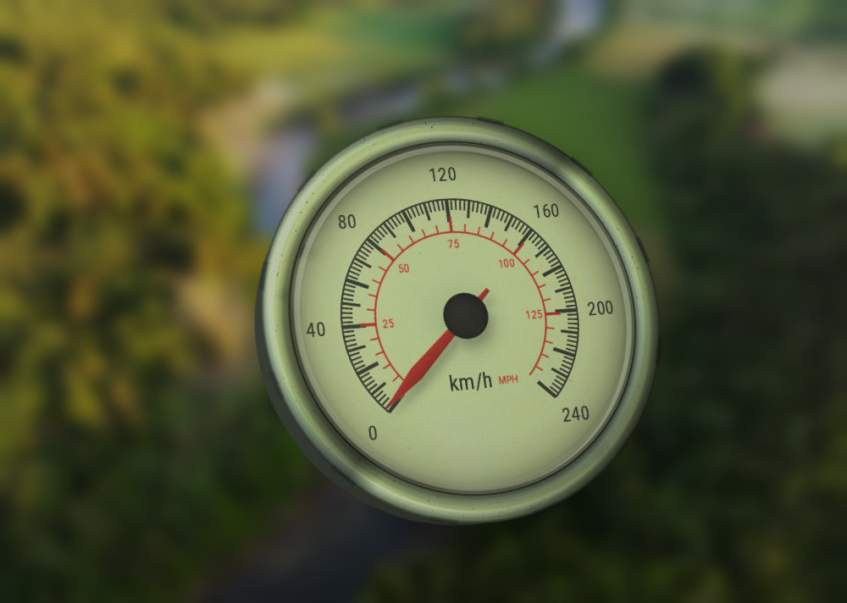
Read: 2 km/h
